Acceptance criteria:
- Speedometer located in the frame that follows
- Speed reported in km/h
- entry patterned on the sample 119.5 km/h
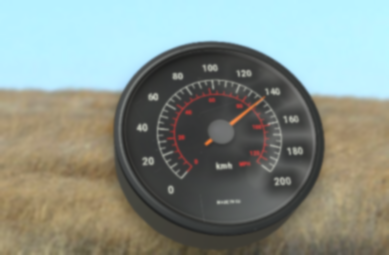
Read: 140 km/h
